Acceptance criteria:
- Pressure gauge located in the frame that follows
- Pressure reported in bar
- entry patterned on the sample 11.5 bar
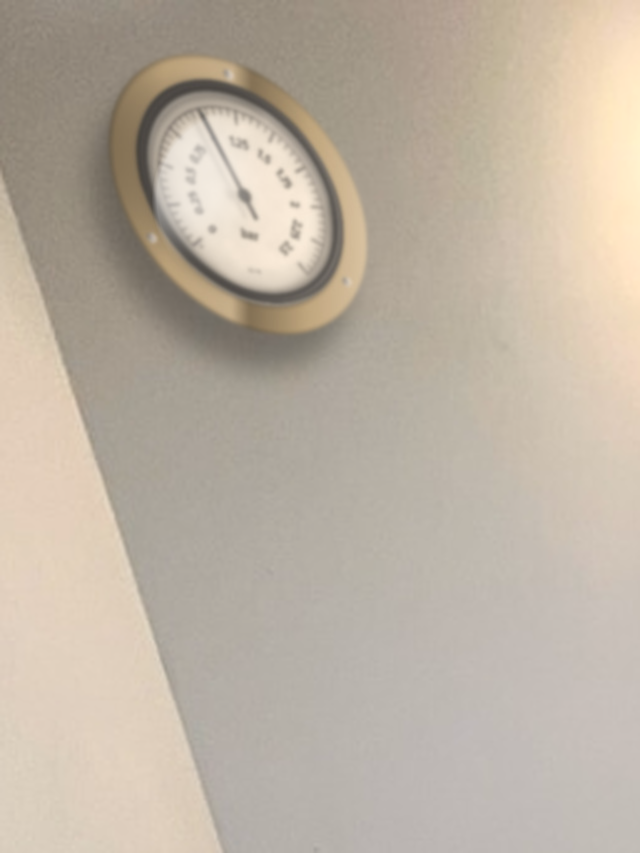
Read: 1 bar
